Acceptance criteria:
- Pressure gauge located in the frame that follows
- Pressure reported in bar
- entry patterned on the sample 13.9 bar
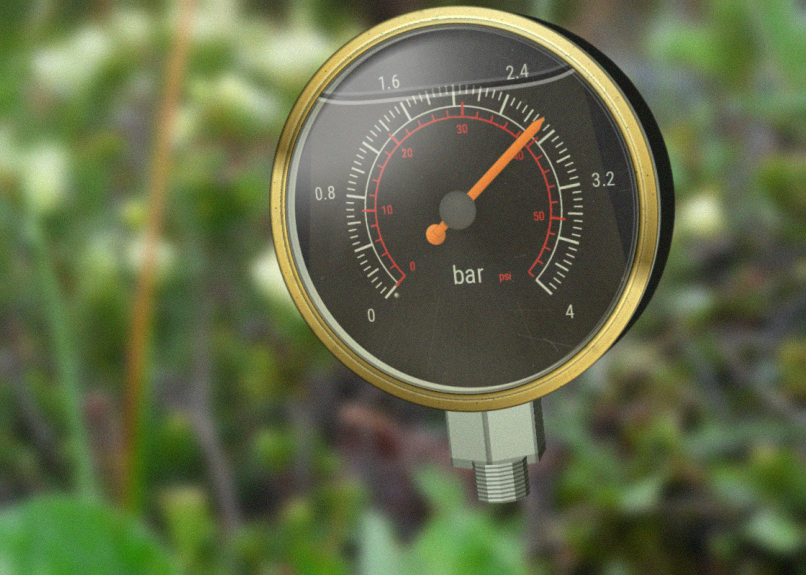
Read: 2.7 bar
